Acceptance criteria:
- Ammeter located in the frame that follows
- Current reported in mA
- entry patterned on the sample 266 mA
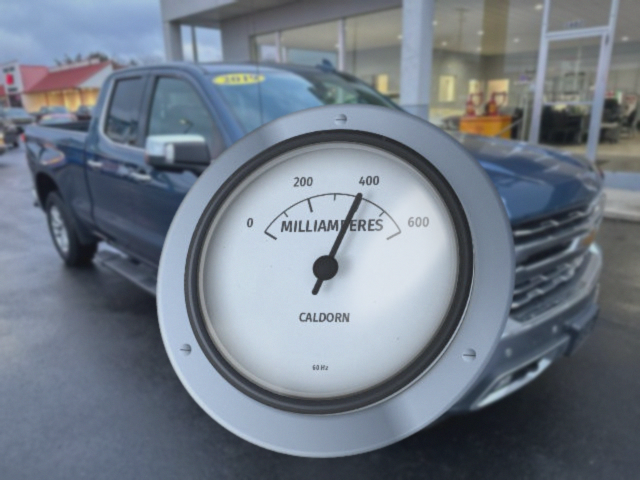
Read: 400 mA
